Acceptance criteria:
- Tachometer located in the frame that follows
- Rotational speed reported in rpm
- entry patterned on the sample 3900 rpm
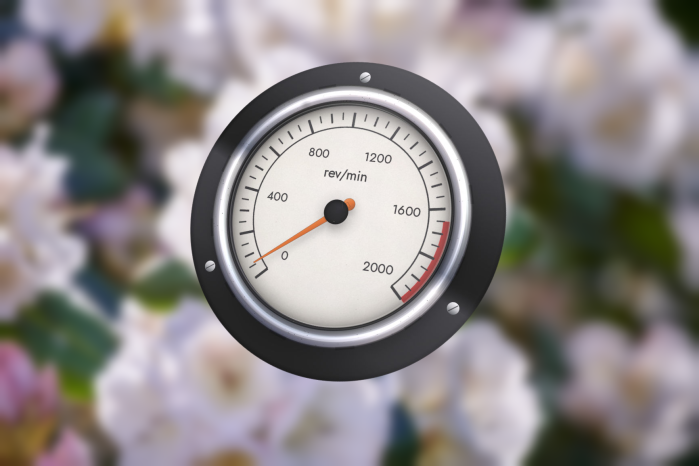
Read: 50 rpm
